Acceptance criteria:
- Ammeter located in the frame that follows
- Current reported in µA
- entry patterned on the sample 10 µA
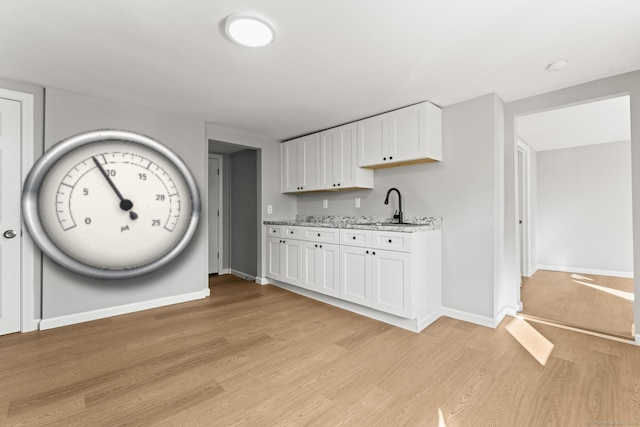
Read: 9 µA
